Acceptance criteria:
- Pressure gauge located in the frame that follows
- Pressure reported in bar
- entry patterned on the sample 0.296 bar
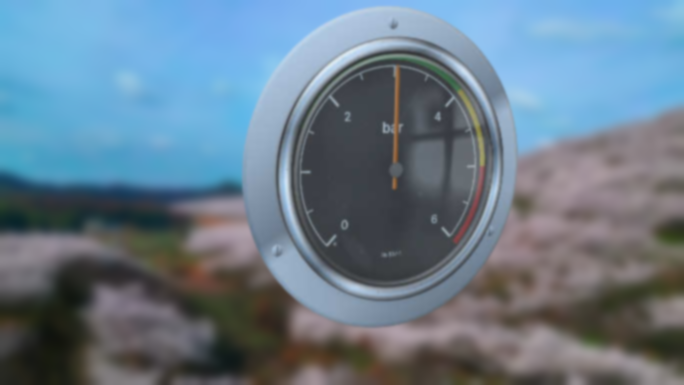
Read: 3 bar
